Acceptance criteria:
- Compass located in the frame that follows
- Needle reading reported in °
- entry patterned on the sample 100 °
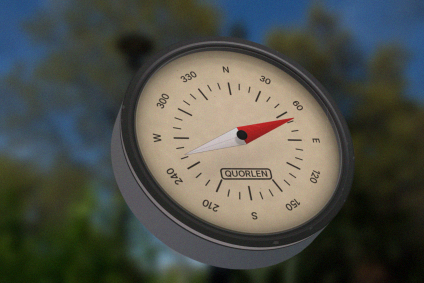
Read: 70 °
